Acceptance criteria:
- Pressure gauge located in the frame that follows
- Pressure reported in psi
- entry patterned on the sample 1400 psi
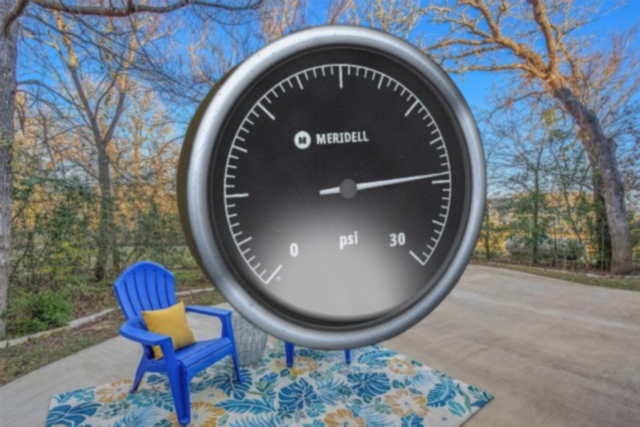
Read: 24.5 psi
